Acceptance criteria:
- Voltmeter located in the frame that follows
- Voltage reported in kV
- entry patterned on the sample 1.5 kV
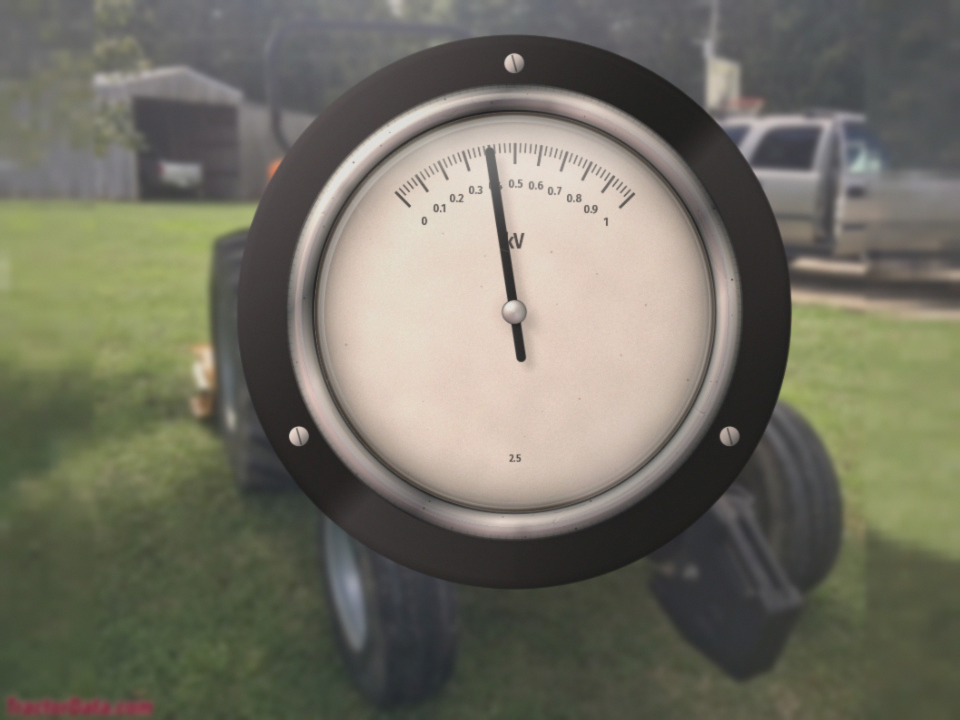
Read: 0.4 kV
